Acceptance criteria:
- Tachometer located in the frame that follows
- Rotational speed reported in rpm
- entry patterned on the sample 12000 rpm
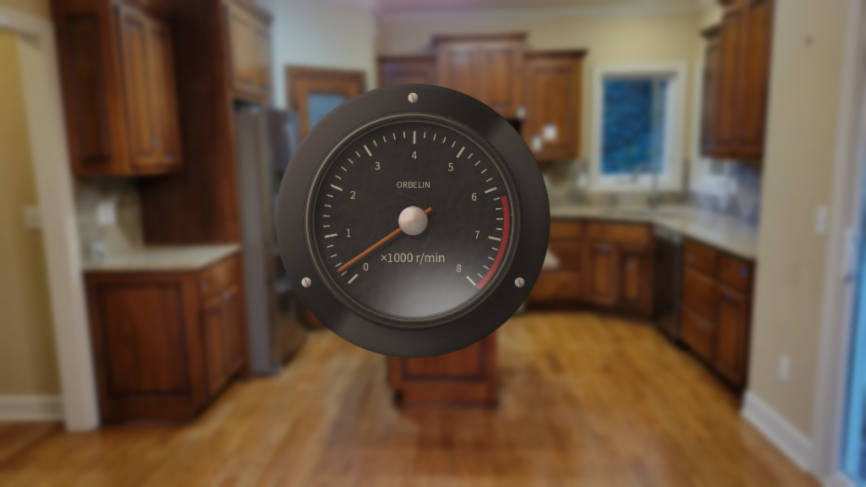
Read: 300 rpm
